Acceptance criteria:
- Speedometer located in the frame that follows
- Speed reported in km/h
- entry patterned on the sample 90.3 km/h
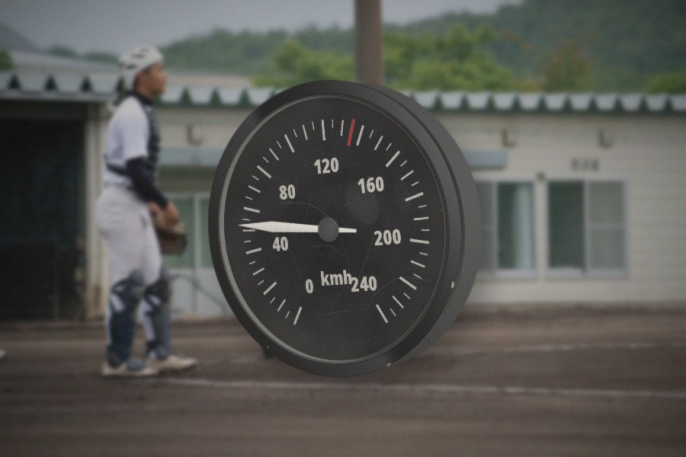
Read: 52.5 km/h
